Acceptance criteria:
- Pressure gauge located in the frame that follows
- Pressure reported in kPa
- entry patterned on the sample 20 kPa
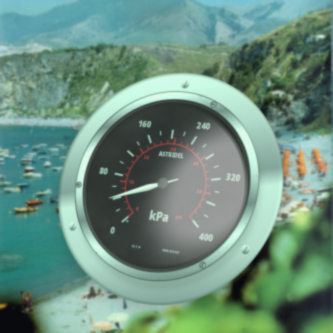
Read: 40 kPa
